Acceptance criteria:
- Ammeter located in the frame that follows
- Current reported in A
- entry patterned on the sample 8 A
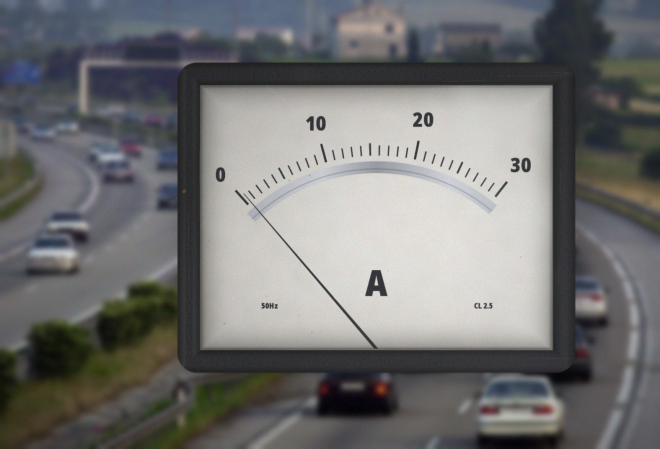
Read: 0.5 A
